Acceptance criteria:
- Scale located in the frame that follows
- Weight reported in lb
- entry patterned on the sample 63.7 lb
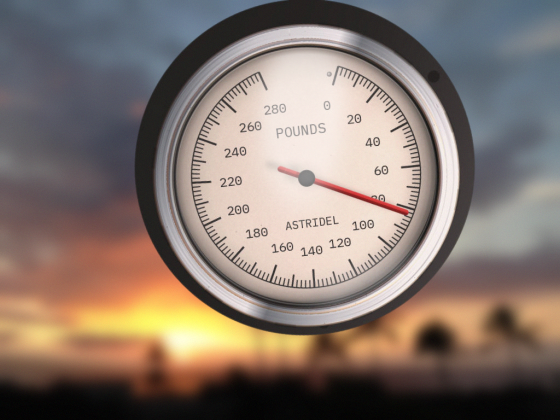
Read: 82 lb
